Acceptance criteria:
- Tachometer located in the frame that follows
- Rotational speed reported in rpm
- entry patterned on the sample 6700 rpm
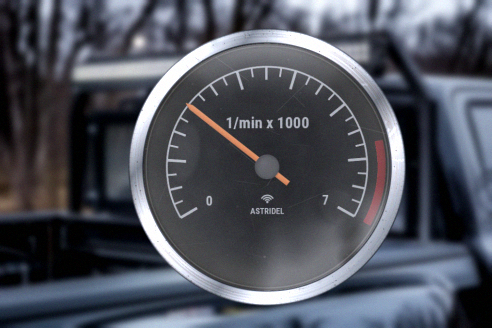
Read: 2000 rpm
